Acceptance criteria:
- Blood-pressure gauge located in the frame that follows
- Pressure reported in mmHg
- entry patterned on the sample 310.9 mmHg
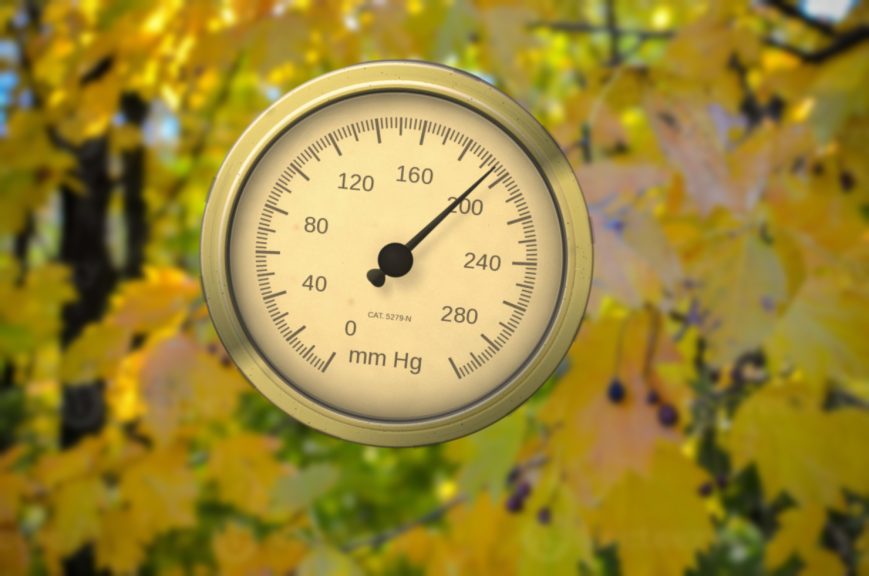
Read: 194 mmHg
